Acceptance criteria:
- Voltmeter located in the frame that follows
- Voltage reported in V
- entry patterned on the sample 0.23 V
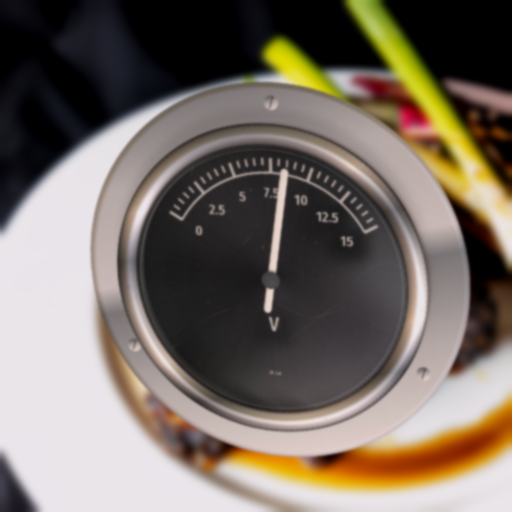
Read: 8.5 V
